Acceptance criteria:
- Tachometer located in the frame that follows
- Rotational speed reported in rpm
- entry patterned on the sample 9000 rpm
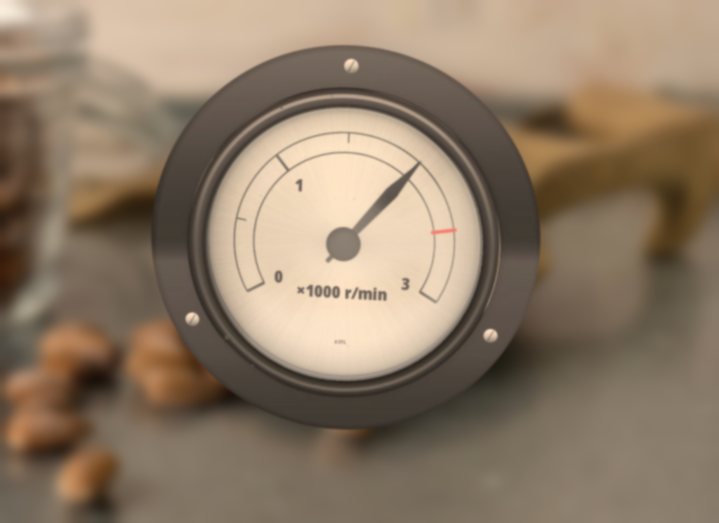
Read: 2000 rpm
